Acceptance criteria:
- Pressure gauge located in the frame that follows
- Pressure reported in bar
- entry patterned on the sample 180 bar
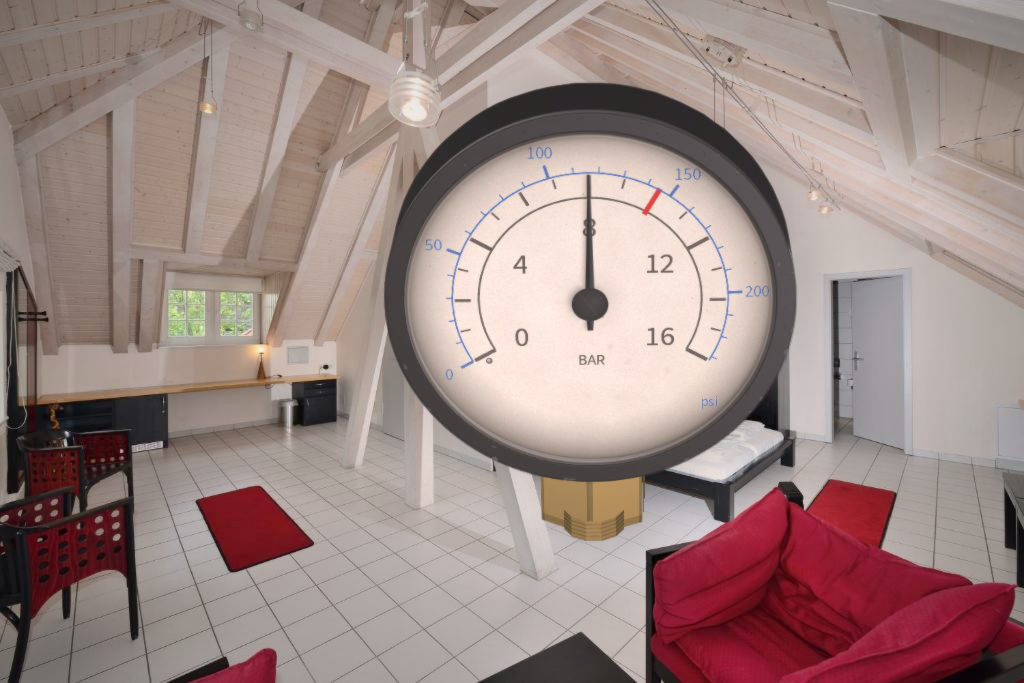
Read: 8 bar
